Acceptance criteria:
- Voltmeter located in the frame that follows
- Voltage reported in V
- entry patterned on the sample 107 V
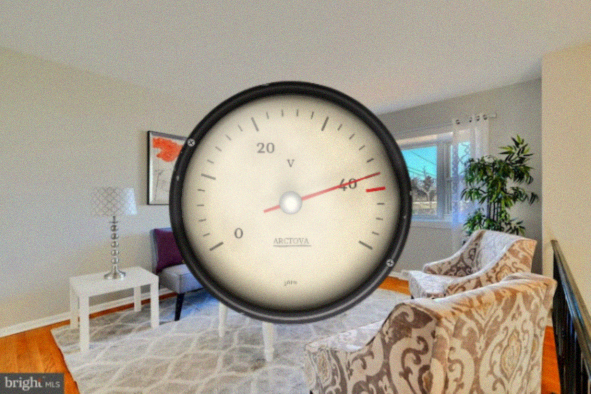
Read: 40 V
